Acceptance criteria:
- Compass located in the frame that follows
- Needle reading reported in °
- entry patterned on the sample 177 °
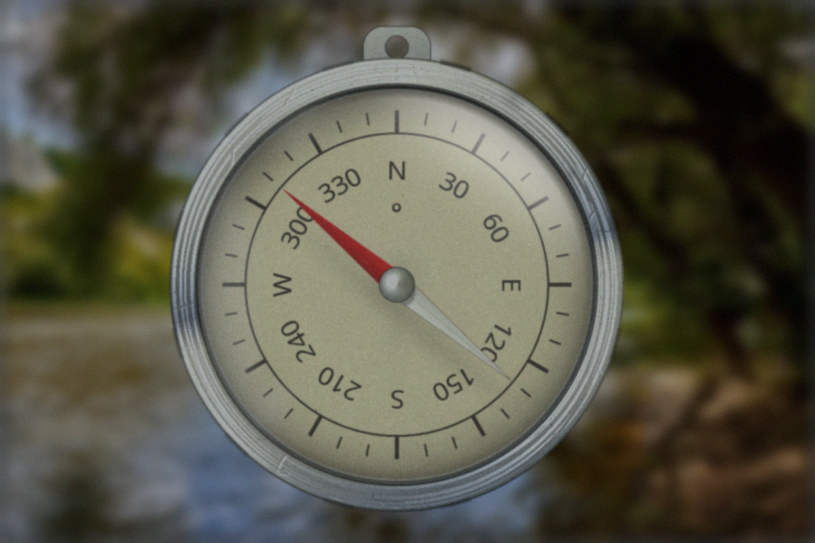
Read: 310 °
